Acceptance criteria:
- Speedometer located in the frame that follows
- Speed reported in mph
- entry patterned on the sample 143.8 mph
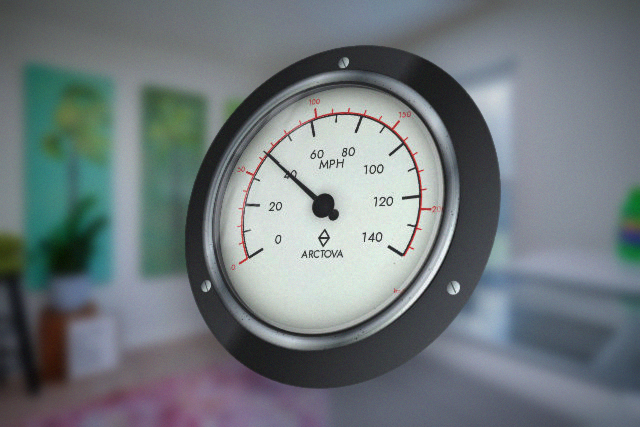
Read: 40 mph
